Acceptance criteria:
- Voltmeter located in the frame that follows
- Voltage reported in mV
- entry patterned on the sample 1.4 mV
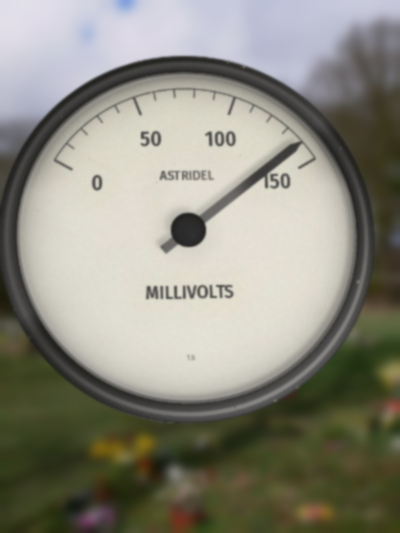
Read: 140 mV
